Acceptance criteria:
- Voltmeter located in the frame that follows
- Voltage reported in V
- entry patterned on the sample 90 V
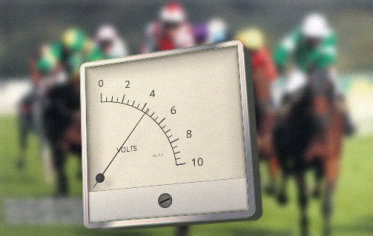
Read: 4.5 V
